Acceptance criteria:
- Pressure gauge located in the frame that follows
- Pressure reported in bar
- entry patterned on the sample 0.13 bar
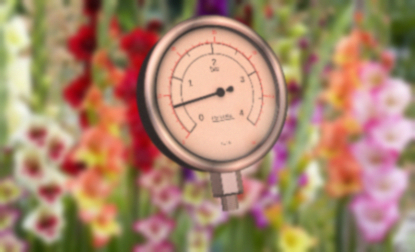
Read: 0.5 bar
